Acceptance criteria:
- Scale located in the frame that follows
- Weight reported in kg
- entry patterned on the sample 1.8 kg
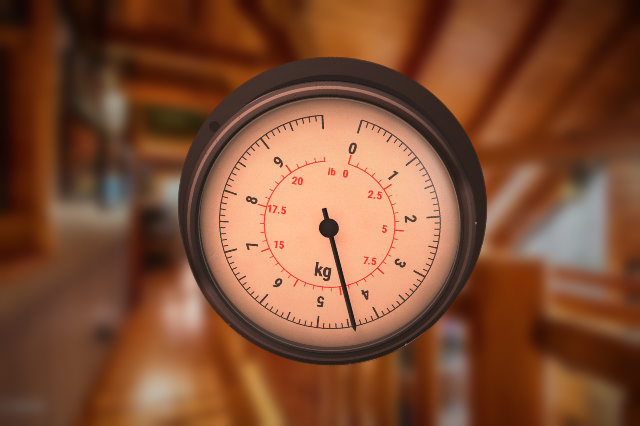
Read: 4.4 kg
